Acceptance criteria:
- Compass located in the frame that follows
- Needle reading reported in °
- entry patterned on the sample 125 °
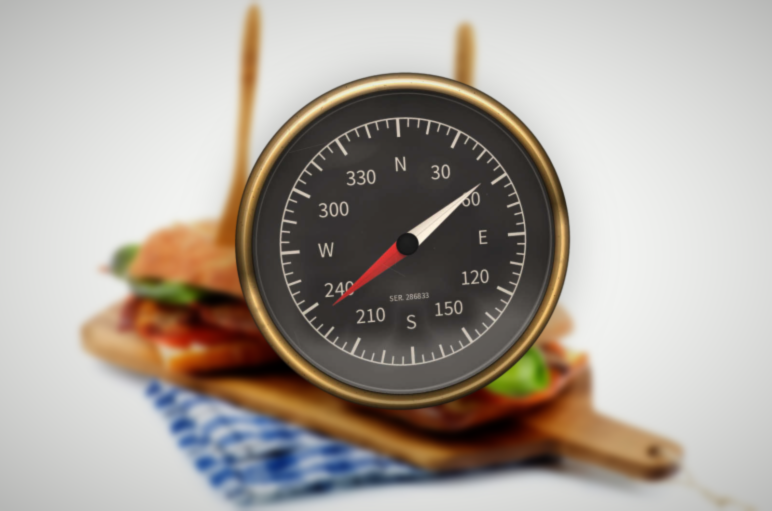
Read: 235 °
